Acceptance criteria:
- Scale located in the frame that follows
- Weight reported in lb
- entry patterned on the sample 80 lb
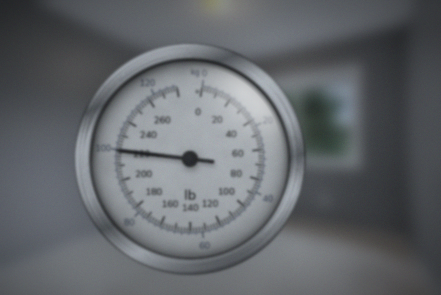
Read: 220 lb
